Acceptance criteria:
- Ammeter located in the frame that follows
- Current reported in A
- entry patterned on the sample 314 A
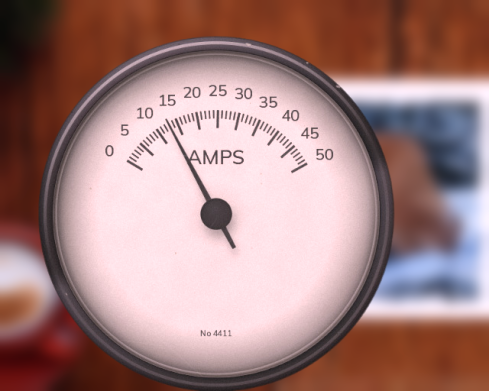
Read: 13 A
